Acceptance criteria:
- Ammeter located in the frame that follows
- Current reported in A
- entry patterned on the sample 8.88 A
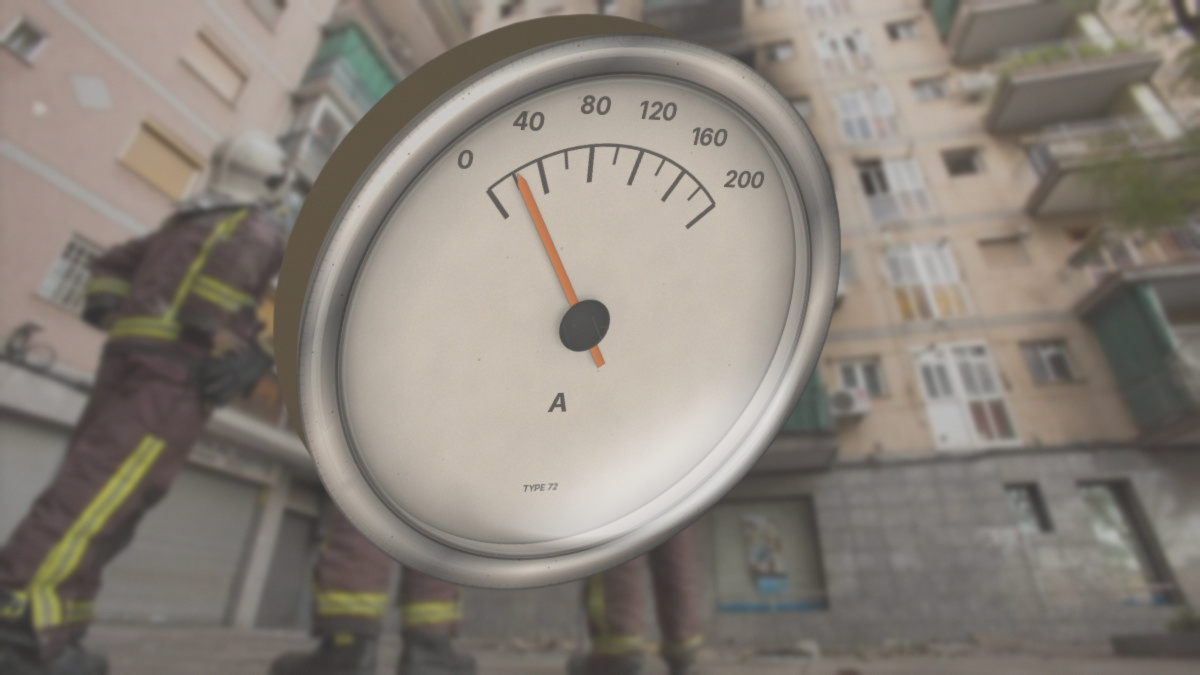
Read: 20 A
